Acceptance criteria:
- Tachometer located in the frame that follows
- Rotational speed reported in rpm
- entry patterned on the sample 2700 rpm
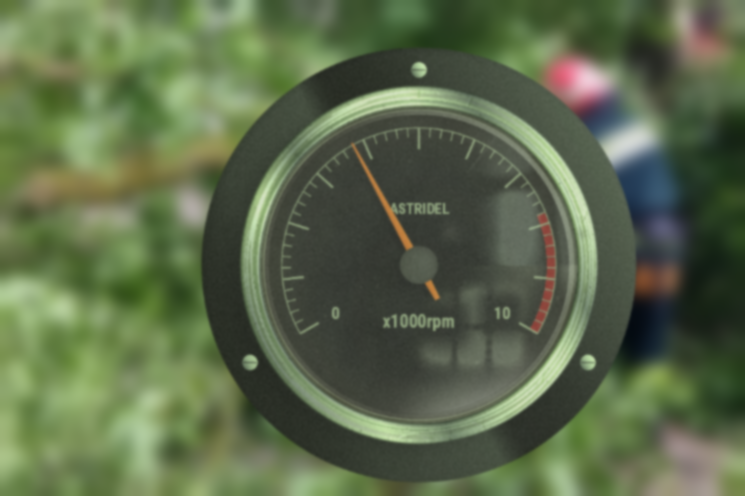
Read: 3800 rpm
